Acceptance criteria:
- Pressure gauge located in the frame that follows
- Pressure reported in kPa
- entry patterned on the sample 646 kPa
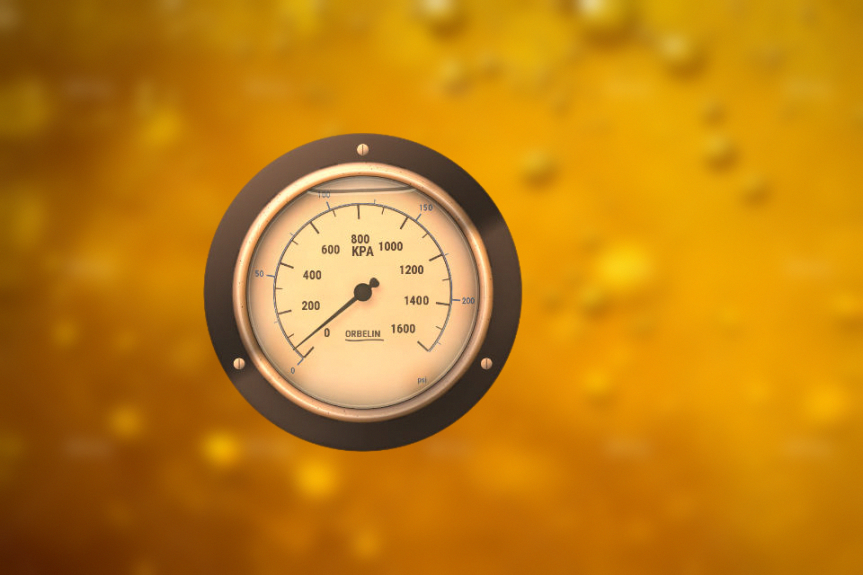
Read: 50 kPa
